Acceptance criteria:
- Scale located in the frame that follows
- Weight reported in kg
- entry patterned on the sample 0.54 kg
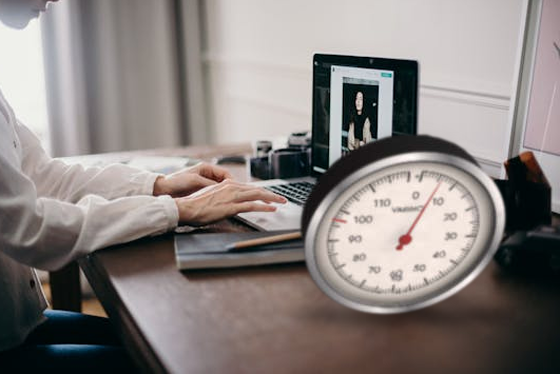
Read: 5 kg
